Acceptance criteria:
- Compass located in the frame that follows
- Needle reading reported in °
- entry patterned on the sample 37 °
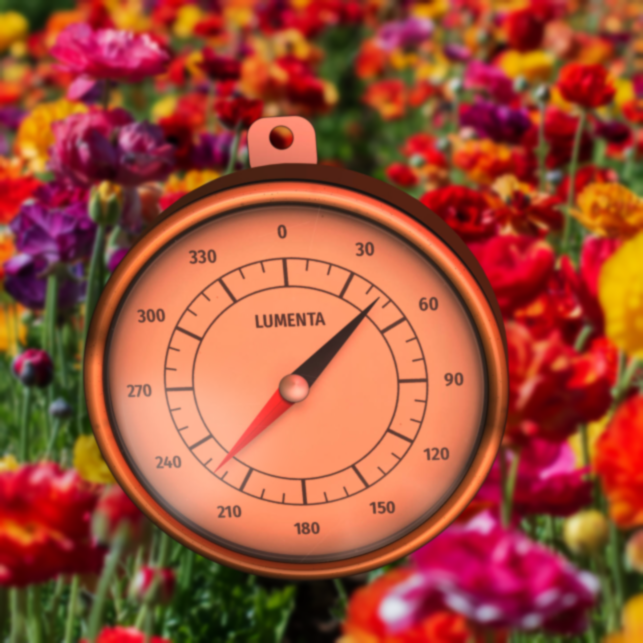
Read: 225 °
